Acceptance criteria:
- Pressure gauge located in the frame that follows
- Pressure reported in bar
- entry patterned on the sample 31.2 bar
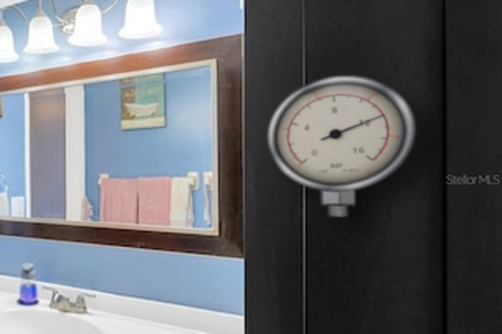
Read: 12 bar
